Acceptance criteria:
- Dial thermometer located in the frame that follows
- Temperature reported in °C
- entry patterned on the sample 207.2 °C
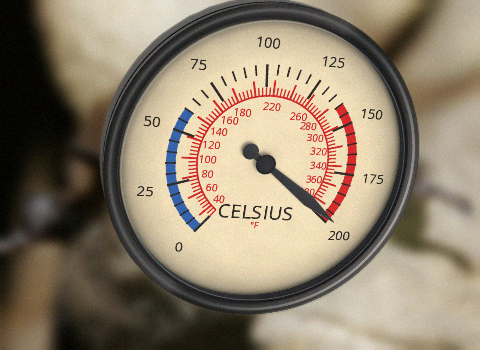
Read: 197.5 °C
